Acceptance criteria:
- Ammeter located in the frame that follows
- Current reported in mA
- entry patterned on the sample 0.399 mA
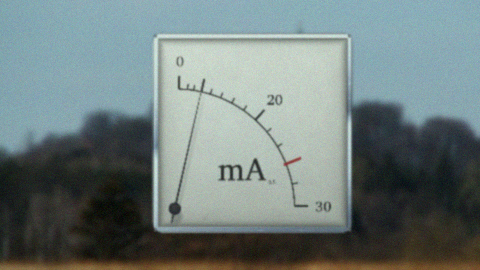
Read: 10 mA
